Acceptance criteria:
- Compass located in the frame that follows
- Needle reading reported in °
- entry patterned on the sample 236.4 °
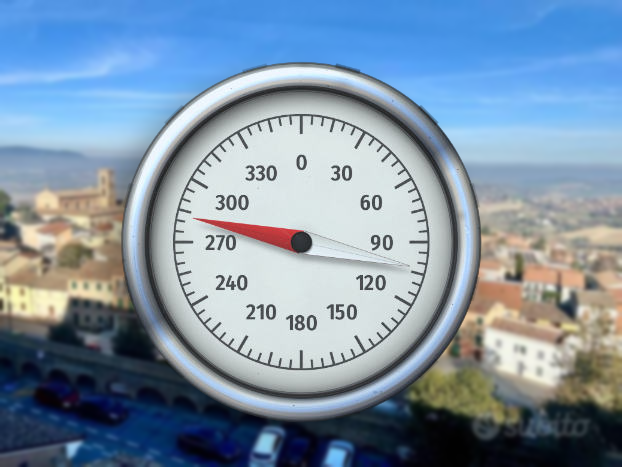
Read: 282.5 °
